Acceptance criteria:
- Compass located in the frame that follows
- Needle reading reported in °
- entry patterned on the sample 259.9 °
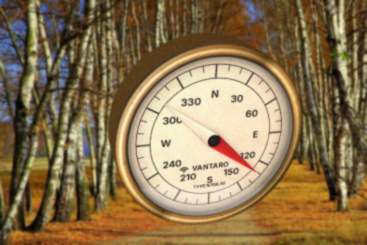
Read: 130 °
